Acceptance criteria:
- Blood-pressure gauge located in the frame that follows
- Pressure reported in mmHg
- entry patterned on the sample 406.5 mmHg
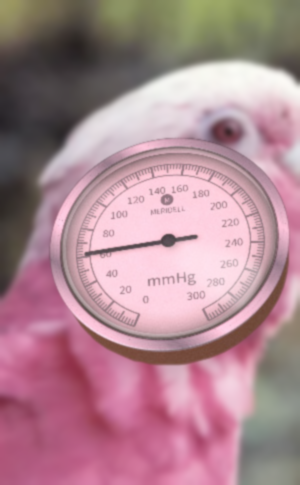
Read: 60 mmHg
